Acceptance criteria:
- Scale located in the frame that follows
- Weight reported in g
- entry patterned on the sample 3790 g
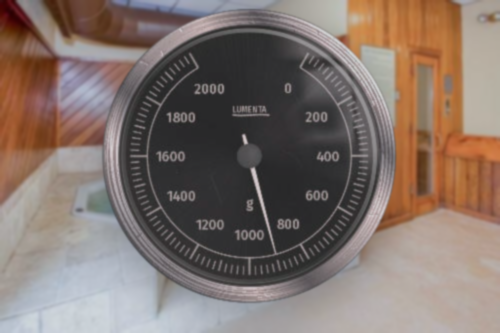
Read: 900 g
